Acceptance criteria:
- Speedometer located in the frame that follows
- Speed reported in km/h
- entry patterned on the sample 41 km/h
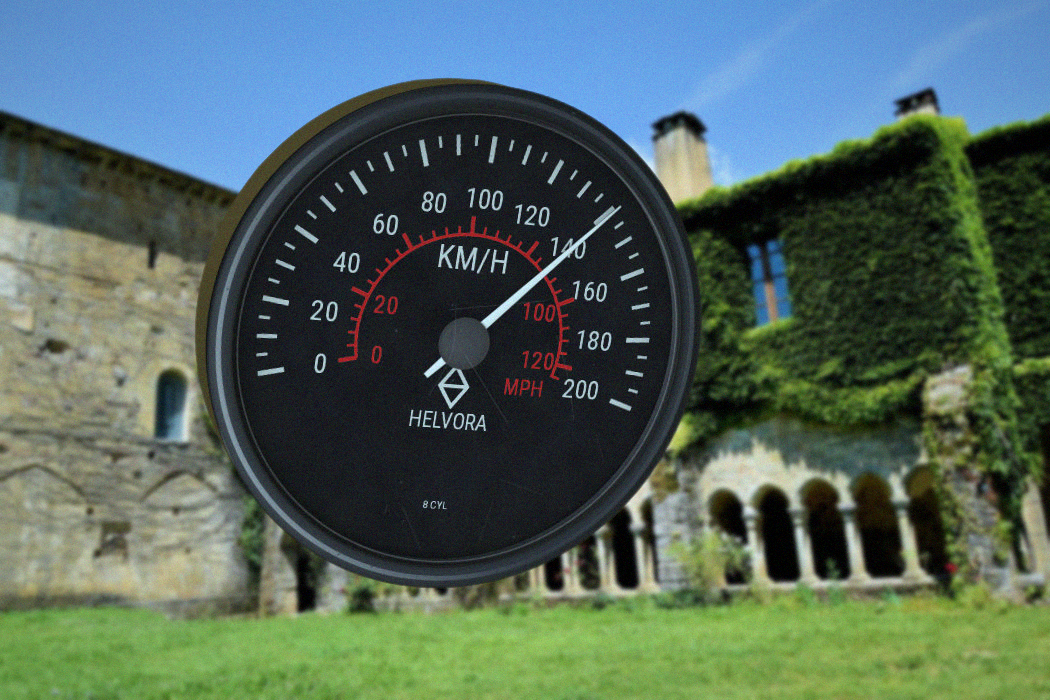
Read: 140 km/h
